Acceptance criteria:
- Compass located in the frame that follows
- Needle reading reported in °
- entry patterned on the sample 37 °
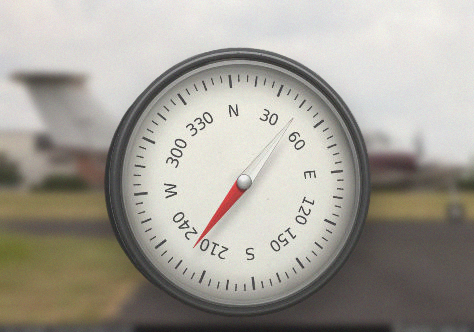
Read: 225 °
